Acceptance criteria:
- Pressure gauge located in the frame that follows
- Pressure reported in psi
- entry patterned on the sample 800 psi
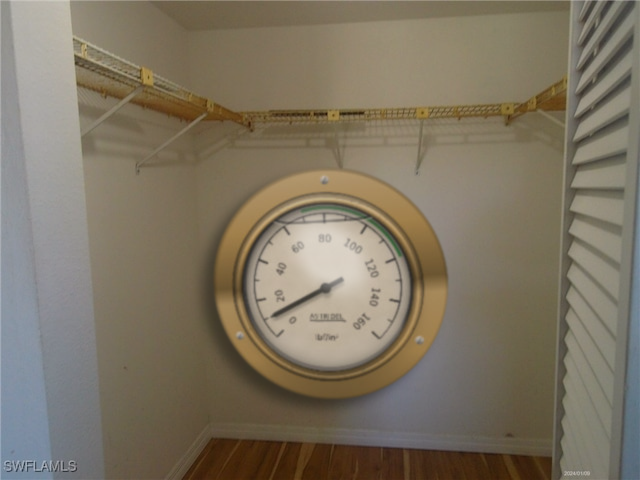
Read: 10 psi
